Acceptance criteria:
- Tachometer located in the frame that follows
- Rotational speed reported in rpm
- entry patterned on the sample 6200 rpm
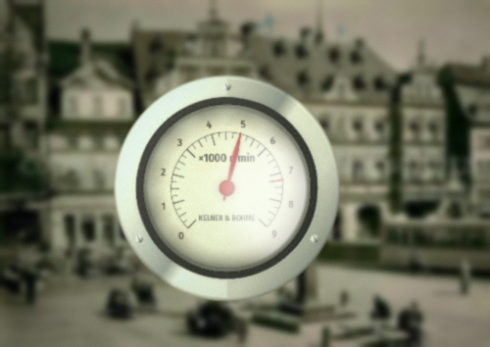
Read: 5000 rpm
